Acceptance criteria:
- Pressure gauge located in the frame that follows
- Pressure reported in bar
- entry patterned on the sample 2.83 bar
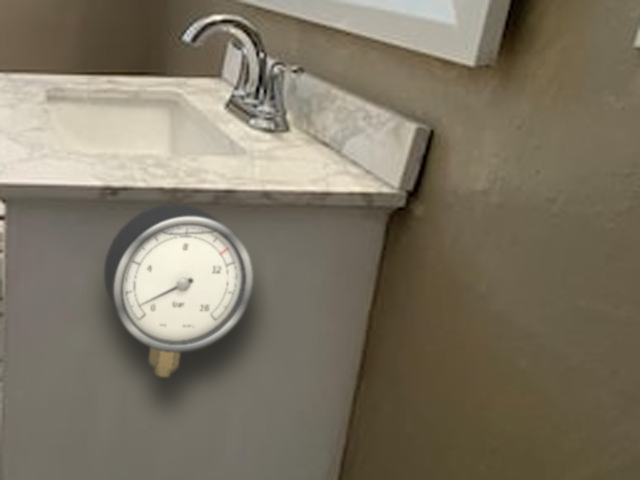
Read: 1 bar
